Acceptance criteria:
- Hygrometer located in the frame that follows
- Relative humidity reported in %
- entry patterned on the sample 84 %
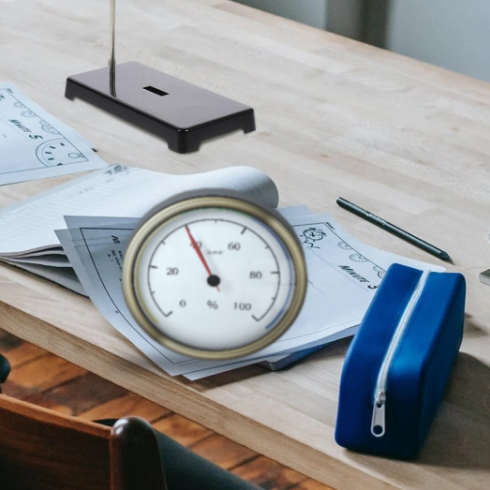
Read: 40 %
